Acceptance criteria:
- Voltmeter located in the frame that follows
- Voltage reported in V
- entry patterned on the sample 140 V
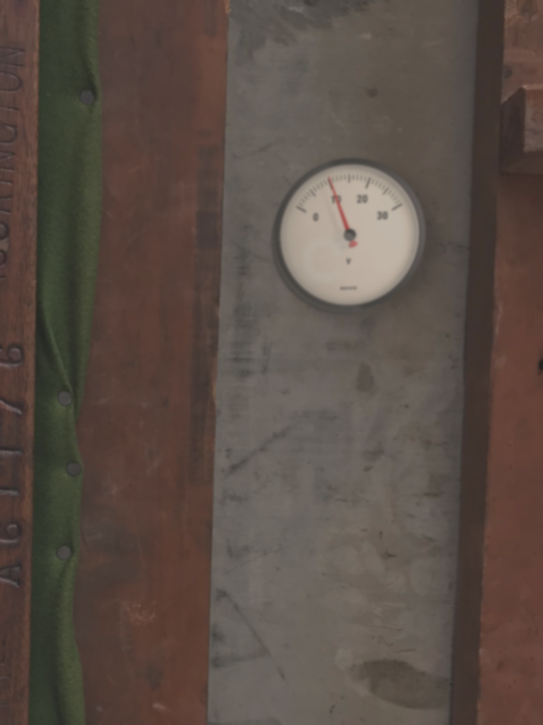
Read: 10 V
